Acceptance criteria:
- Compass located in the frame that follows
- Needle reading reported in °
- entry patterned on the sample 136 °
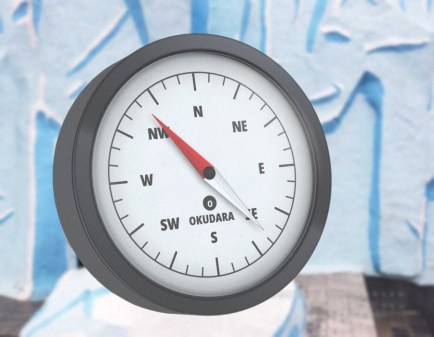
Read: 320 °
